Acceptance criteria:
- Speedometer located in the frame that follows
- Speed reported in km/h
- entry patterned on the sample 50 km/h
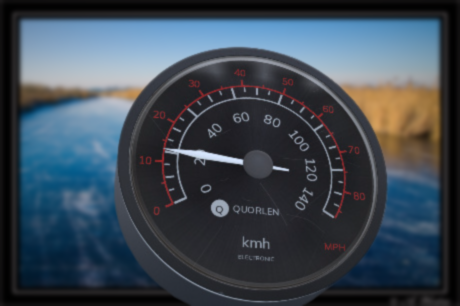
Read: 20 km/h
